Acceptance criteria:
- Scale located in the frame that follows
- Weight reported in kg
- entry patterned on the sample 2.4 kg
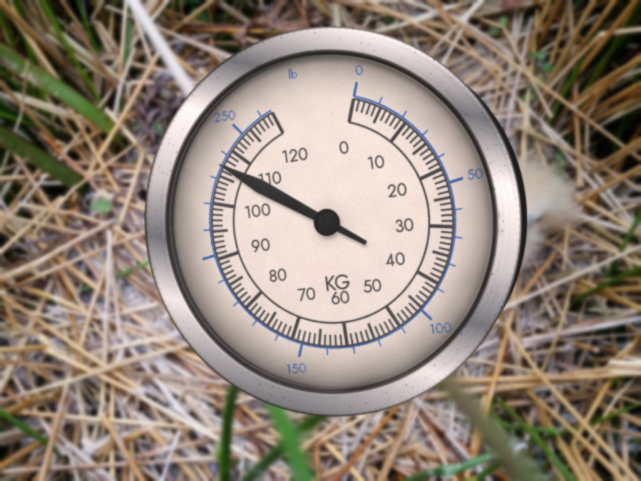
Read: 107 kg
